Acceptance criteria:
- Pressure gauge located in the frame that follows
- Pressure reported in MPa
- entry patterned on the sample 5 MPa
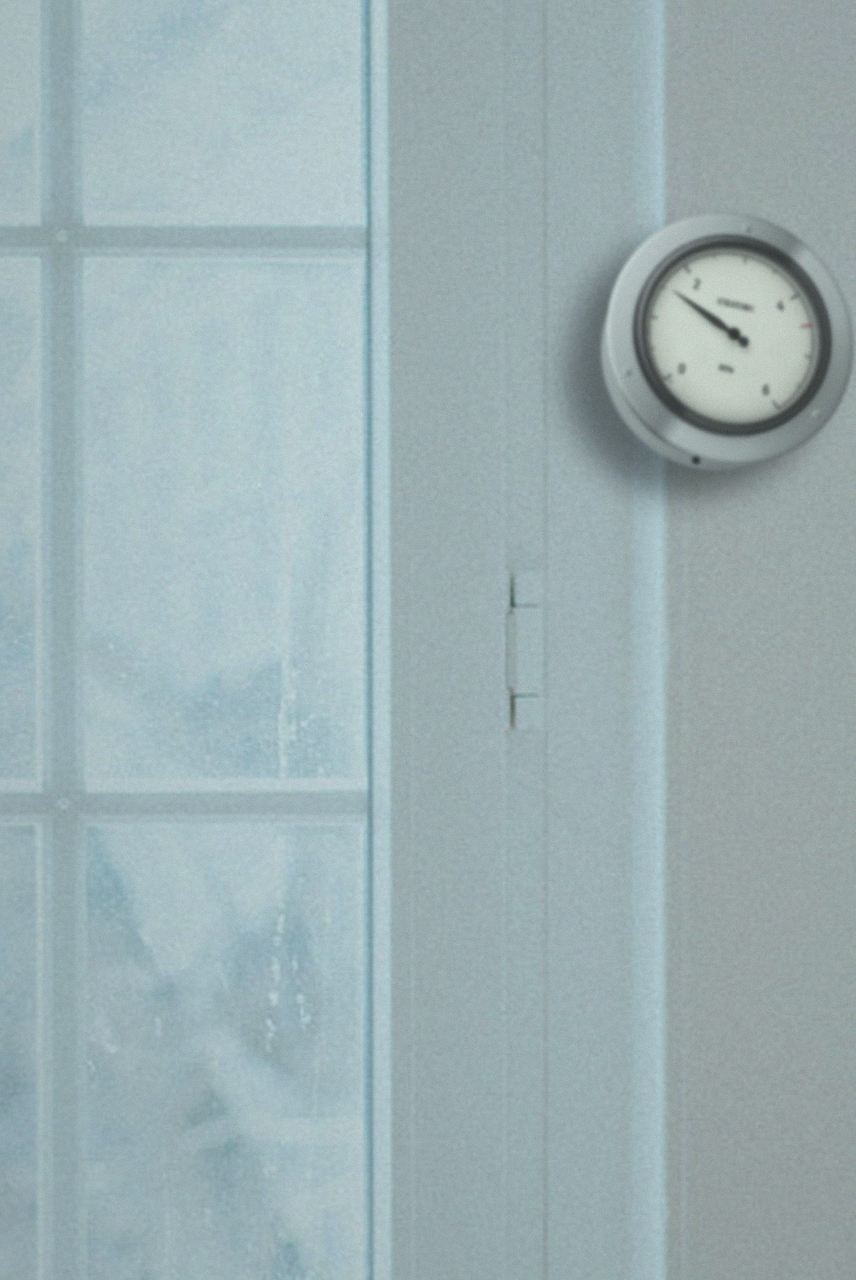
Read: 1.5 MPa
